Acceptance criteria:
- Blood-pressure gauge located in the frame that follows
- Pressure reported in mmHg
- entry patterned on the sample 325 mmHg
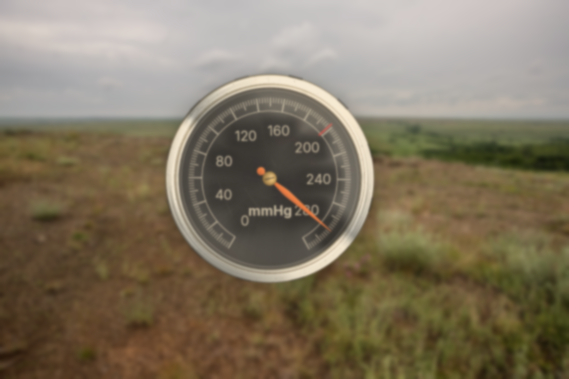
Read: 280 mmHg
